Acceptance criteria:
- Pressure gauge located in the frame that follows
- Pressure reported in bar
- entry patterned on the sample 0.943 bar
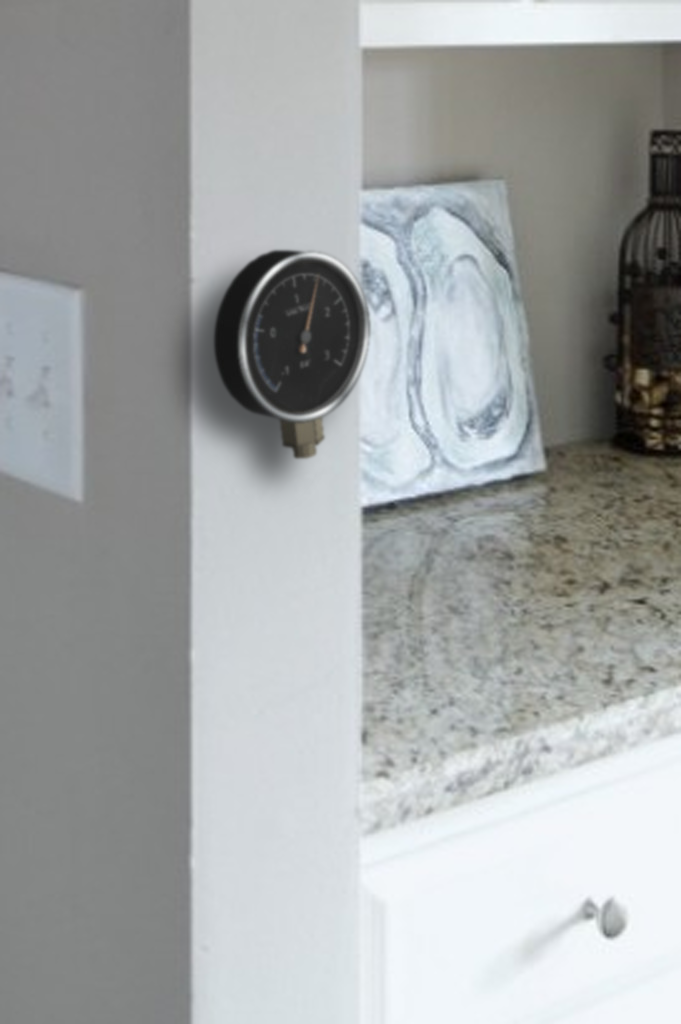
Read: 1.4 bar
